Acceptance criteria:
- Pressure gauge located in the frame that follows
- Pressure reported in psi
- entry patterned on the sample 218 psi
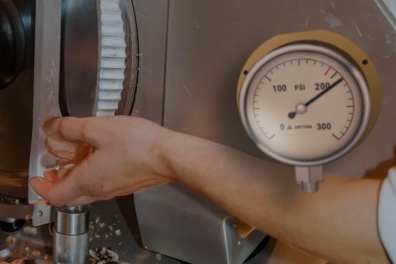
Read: 210 psi
